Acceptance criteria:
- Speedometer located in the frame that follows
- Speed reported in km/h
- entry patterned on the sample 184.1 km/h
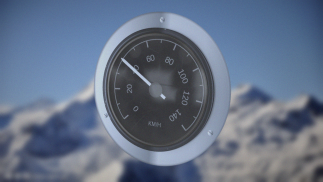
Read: 40 km/h
